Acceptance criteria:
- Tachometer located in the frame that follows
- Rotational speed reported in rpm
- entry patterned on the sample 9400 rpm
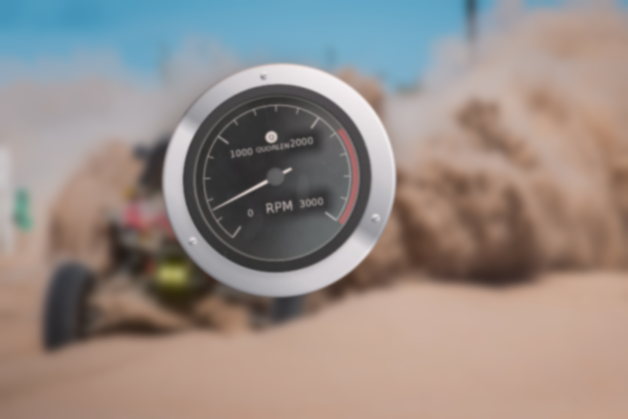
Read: 300 rpm
